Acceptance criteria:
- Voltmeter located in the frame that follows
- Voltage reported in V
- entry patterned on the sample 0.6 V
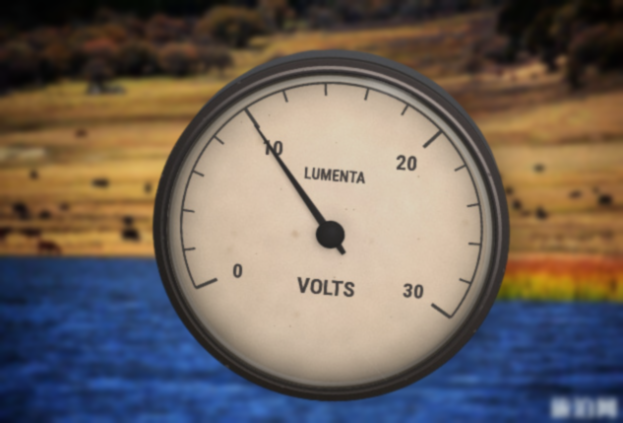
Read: 10 V
